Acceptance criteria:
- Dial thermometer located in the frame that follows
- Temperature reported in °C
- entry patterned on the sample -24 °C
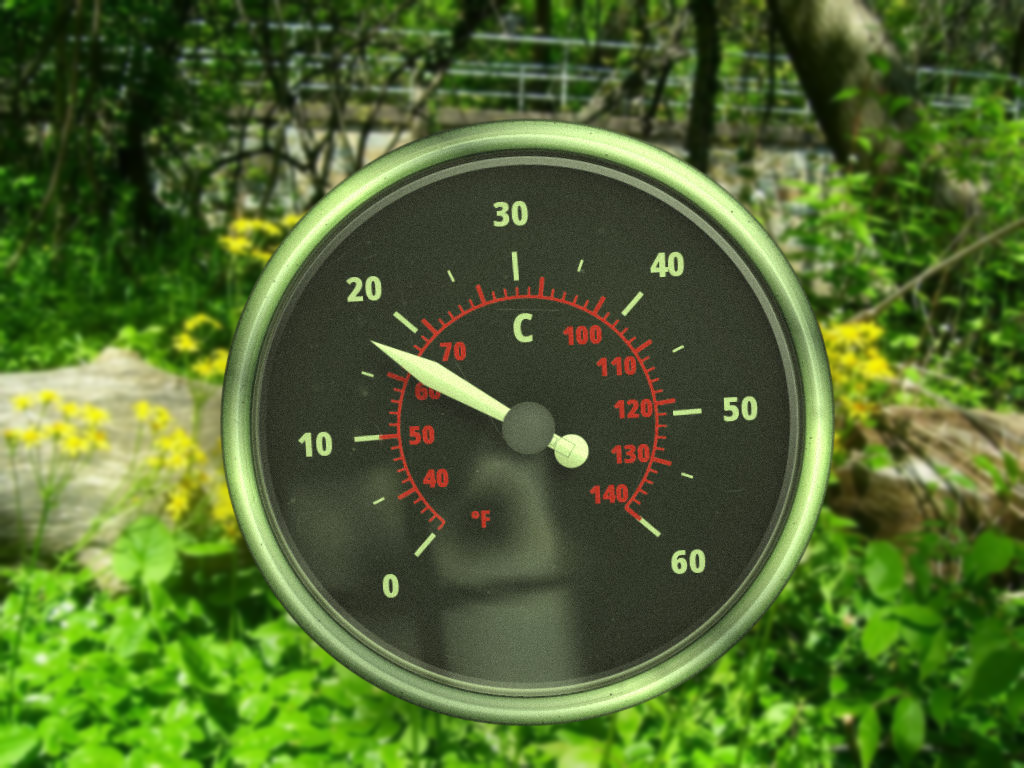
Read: 17.5 °C
